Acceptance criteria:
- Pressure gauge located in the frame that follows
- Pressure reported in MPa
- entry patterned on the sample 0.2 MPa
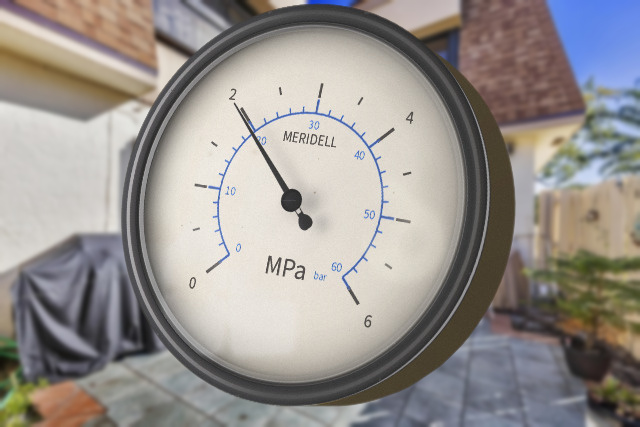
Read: 2 MPa
